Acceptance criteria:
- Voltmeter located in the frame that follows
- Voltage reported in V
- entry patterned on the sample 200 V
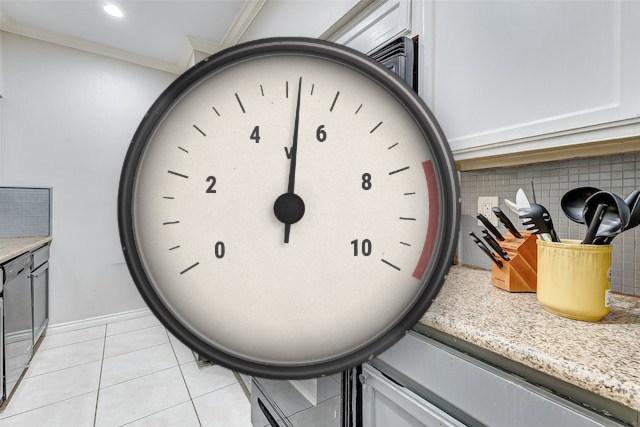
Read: 5.25 V
